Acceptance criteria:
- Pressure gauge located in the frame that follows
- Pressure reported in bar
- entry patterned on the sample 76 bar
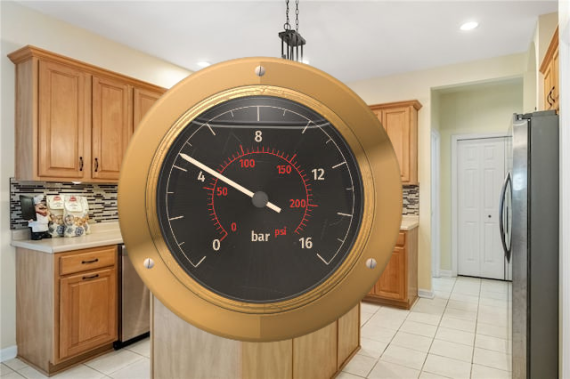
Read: 4.5 bar
